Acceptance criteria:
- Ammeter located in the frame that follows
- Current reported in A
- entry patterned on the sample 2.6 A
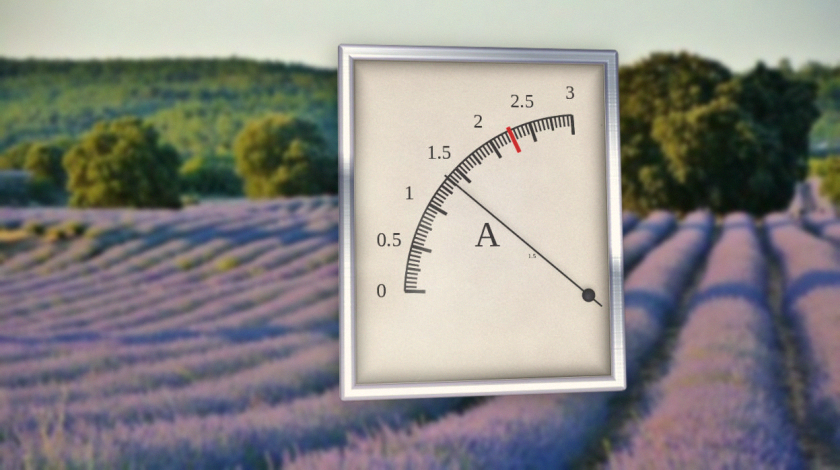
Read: 1.35 A
